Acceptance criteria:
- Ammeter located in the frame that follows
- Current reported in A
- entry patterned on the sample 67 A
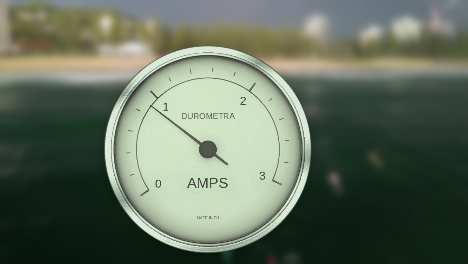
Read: 0.9 A
